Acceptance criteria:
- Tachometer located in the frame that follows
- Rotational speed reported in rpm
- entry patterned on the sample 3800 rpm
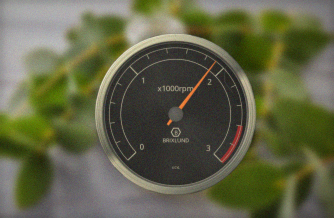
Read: 1900 rpm
